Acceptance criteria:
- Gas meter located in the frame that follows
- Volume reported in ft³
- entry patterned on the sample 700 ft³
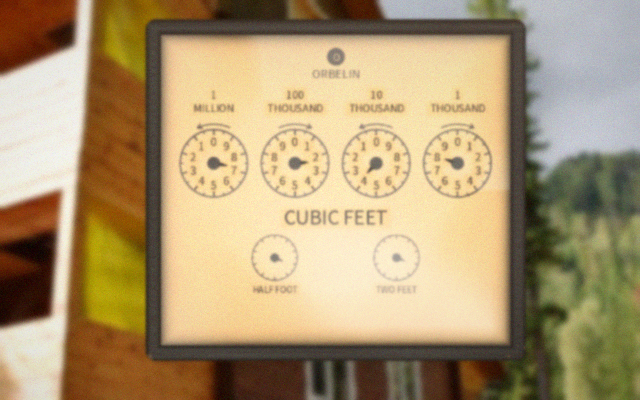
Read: 723800 ft³
